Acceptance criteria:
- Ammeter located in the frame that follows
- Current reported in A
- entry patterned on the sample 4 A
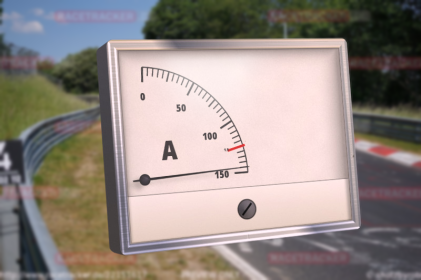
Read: 145 A
